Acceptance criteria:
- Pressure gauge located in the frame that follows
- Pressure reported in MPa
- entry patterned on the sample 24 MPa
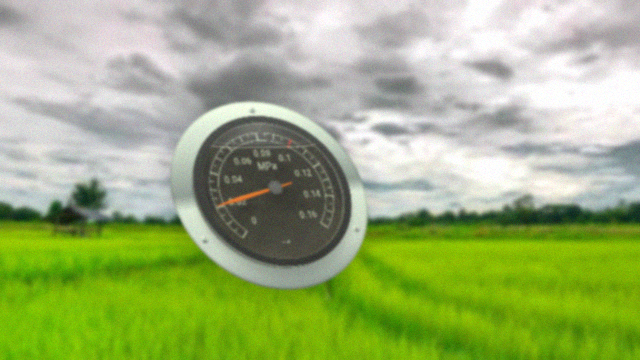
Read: 0.02 MPa
